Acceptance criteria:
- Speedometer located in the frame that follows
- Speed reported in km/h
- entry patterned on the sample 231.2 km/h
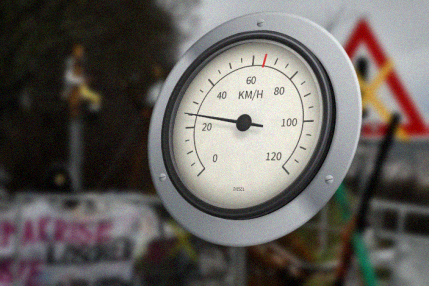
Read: 25 km/h
